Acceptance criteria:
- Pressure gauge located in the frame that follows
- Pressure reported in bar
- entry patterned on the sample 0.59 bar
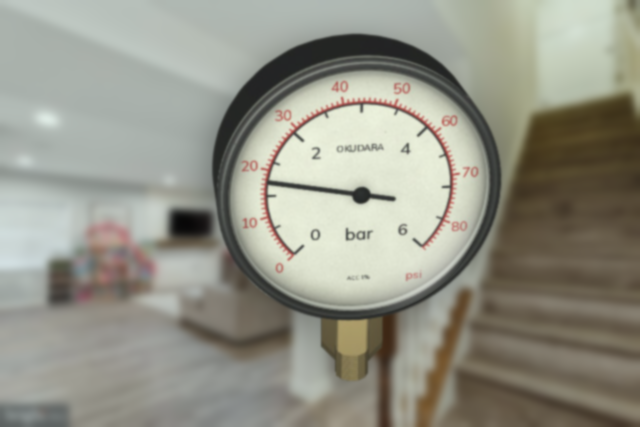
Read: 1.25 bar
